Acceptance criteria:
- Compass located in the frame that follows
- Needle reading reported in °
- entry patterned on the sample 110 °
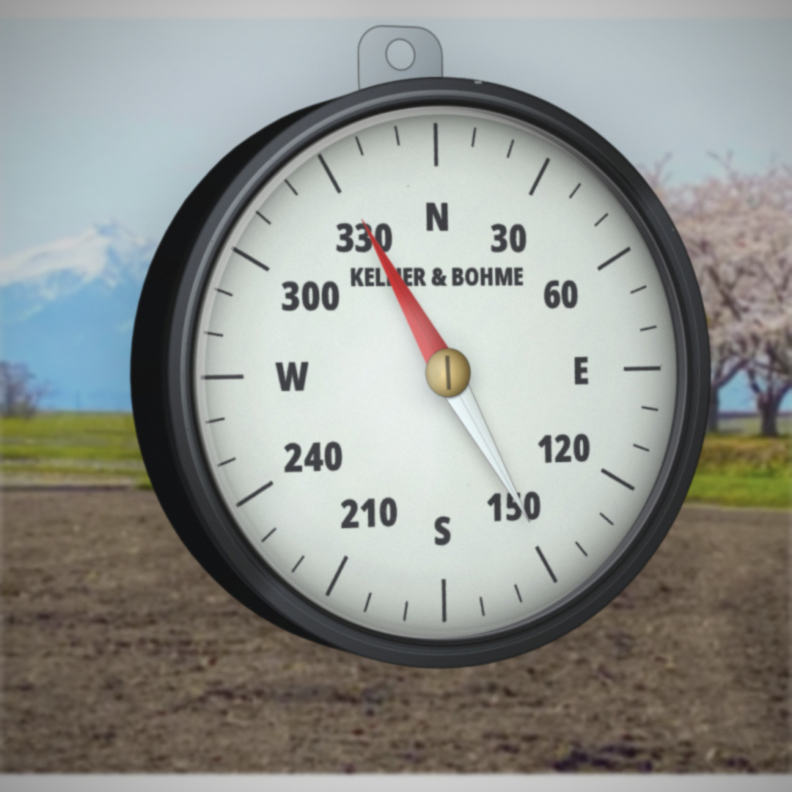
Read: 330 °
